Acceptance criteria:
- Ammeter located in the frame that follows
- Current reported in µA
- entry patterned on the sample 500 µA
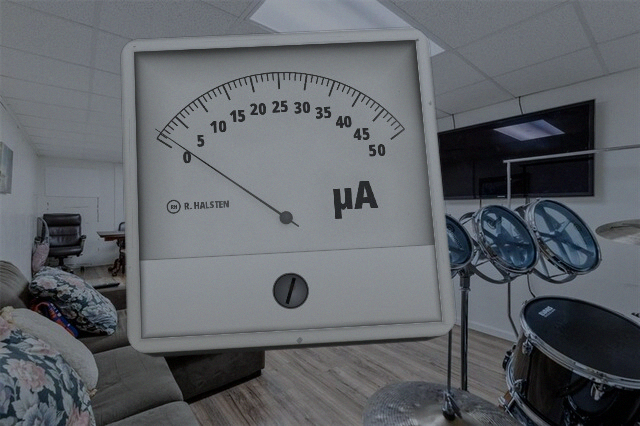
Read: 1 µA
